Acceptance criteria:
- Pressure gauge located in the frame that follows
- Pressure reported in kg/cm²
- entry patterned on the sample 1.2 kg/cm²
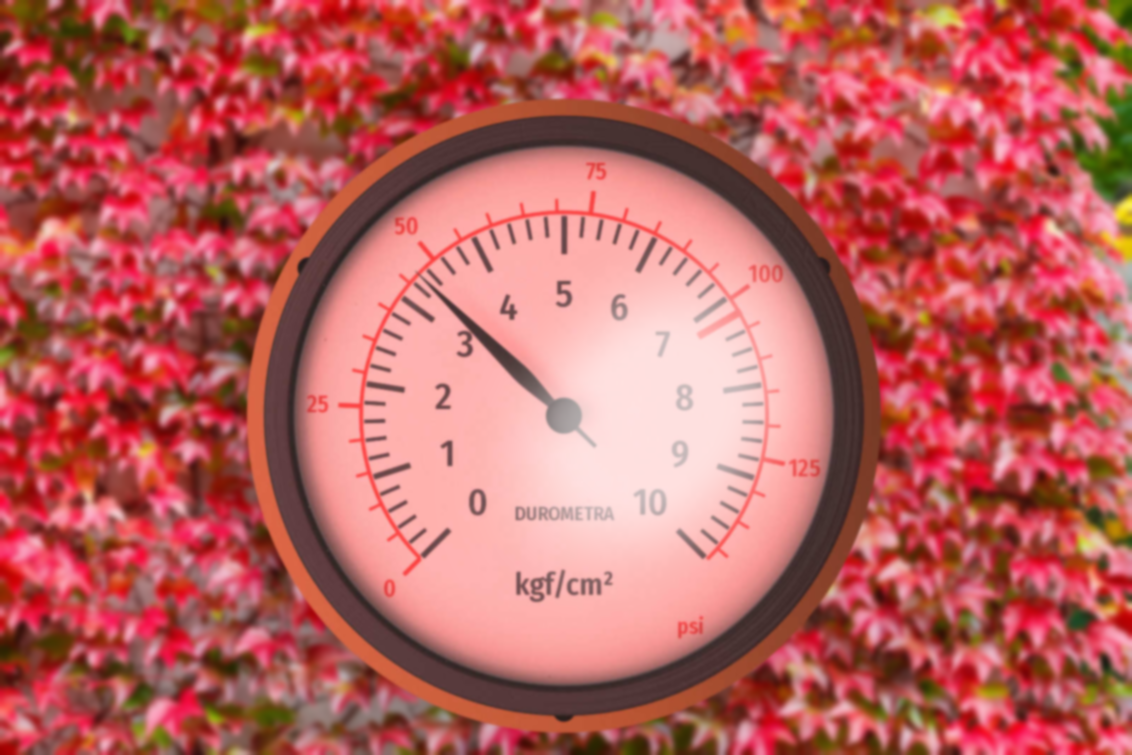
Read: 3.3 kg/cm²
